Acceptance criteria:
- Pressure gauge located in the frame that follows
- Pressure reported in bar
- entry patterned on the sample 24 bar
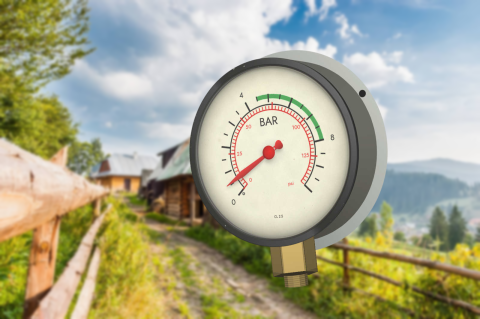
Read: 0.5 bar
